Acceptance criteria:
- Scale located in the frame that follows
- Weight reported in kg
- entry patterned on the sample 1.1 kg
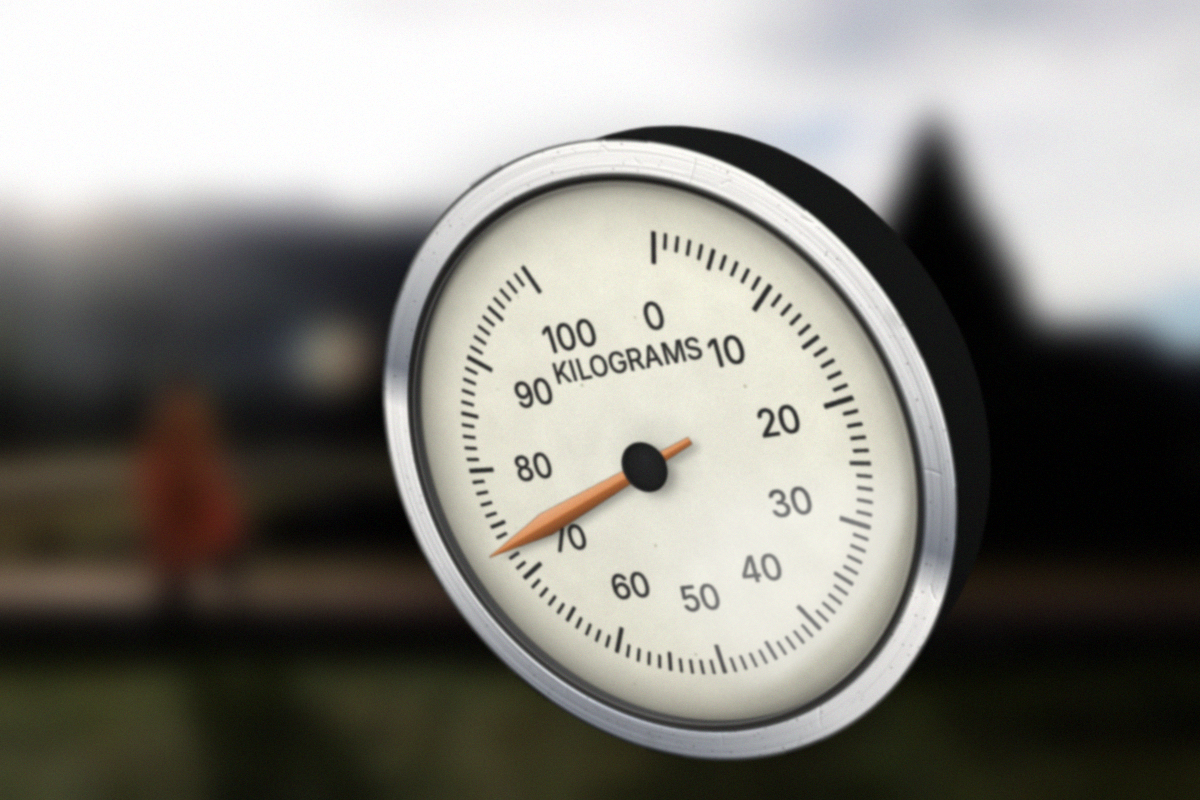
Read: 73 kg
